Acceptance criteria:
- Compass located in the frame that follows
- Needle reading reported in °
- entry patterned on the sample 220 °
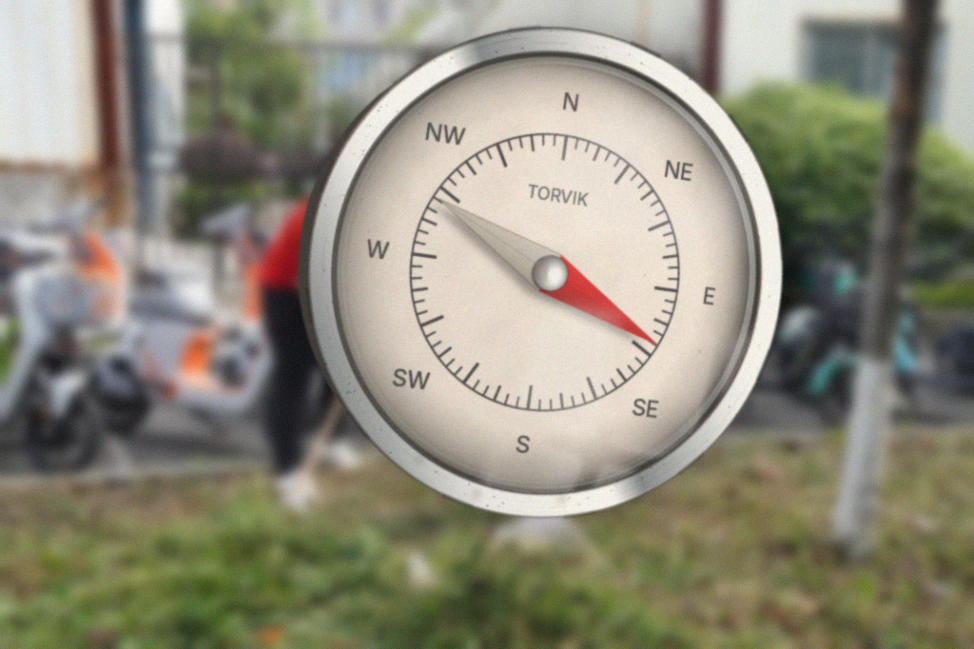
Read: 115 °
